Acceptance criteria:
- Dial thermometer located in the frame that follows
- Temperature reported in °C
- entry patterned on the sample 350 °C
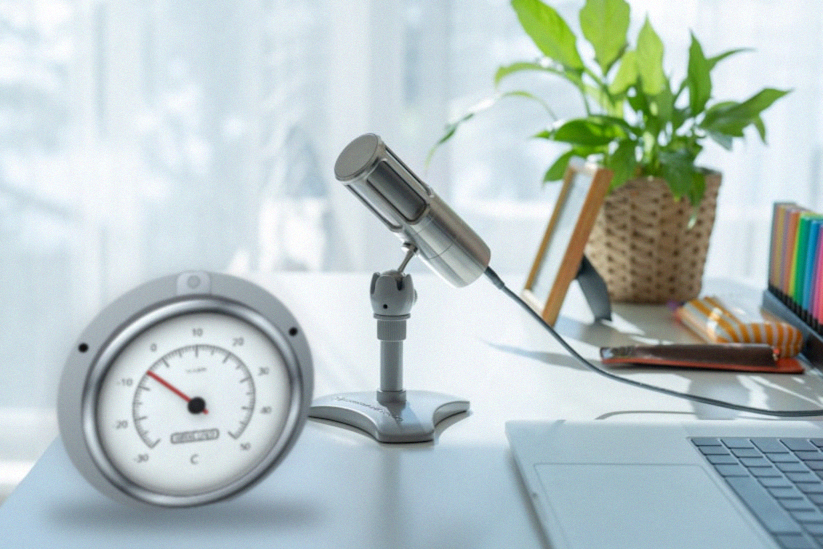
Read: -5 °C
